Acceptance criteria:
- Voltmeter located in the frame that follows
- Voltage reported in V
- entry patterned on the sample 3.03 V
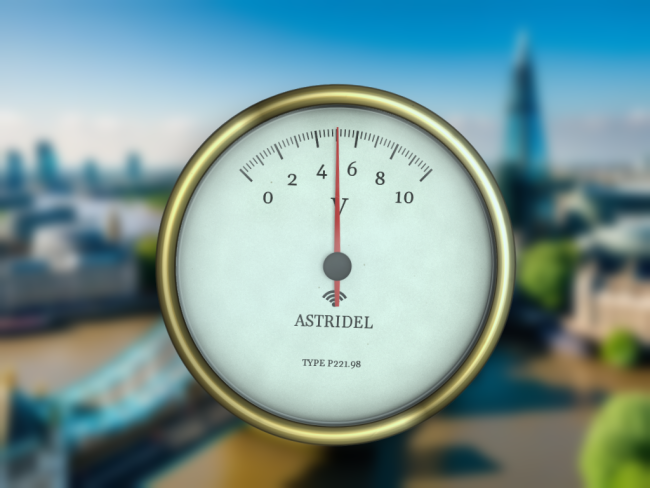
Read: 5 V
